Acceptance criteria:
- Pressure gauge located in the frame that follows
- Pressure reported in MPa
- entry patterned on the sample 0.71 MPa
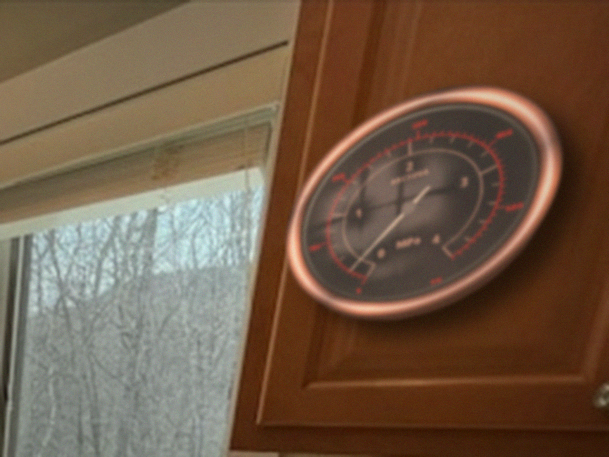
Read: 0.2 MPa
